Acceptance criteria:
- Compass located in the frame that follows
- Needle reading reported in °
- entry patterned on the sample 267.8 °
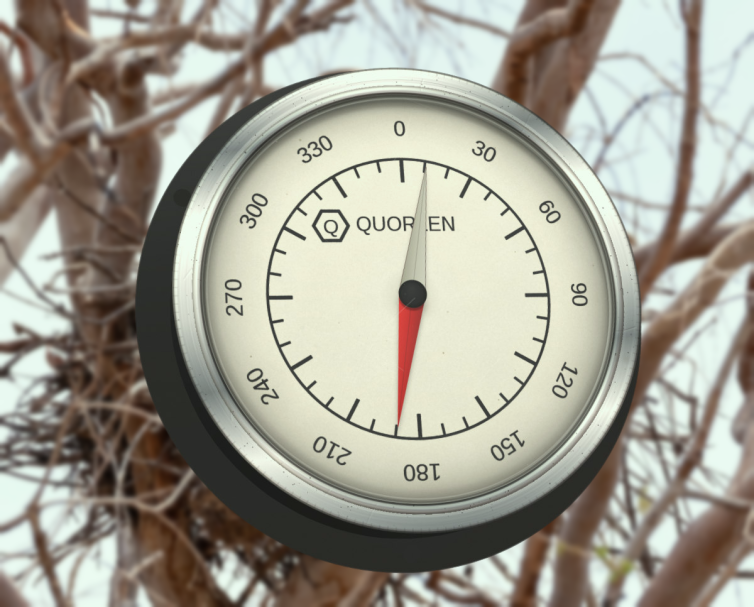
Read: 190 °
